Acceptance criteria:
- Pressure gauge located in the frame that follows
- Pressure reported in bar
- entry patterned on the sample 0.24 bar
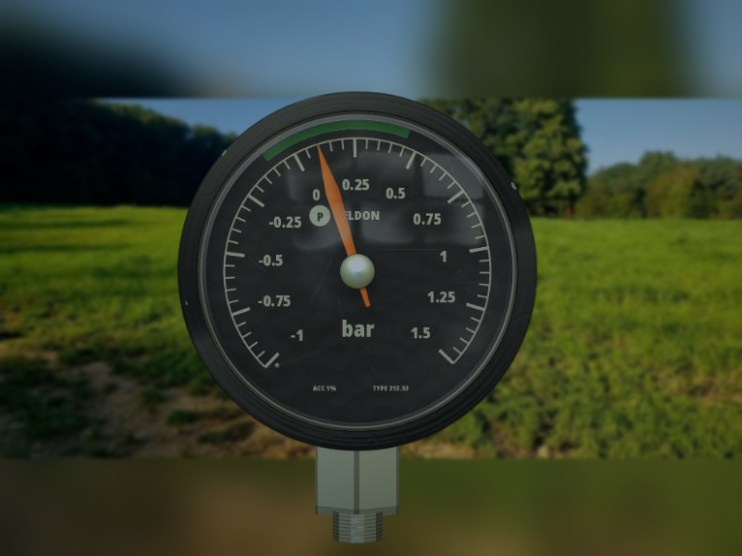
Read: 0.1 bar
